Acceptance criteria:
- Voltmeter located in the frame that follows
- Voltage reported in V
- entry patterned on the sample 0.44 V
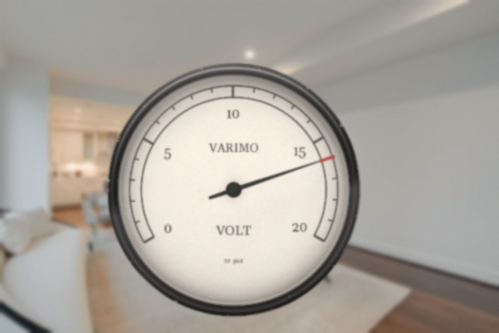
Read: 16 V
